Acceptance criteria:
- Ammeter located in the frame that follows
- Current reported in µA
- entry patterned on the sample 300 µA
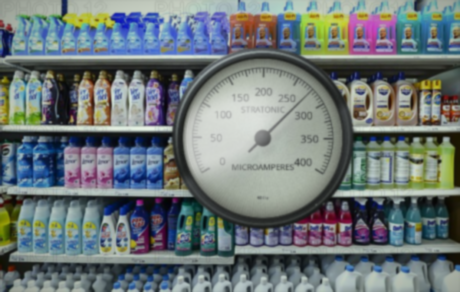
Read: 275 µA
